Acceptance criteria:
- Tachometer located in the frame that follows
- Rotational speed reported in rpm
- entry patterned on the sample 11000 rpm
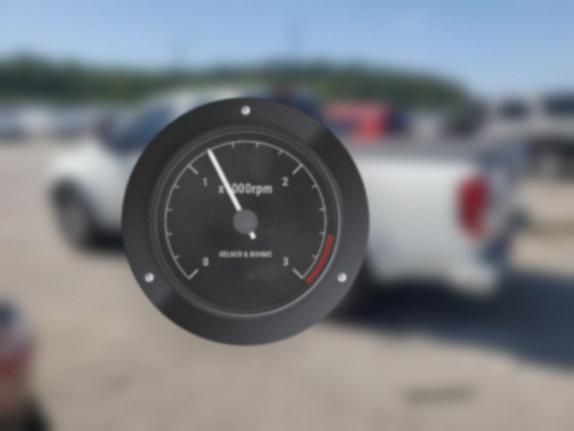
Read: 1200 rpm
